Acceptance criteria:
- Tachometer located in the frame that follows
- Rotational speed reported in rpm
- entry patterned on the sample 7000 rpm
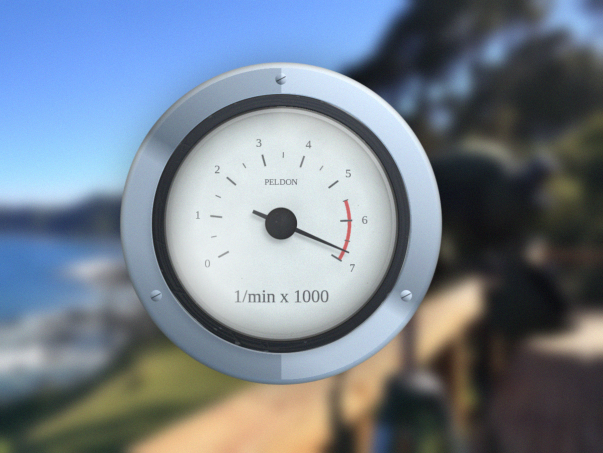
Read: 6750 rpm
